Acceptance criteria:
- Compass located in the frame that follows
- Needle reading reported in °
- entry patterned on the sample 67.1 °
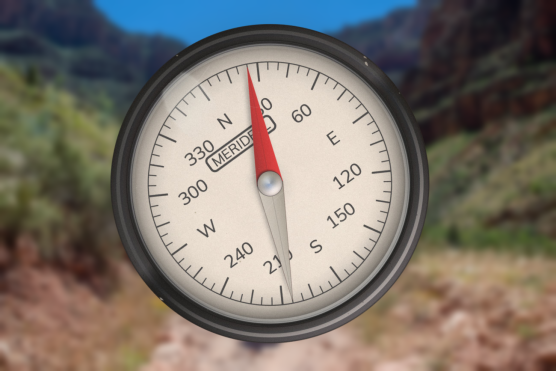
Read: 25 °
